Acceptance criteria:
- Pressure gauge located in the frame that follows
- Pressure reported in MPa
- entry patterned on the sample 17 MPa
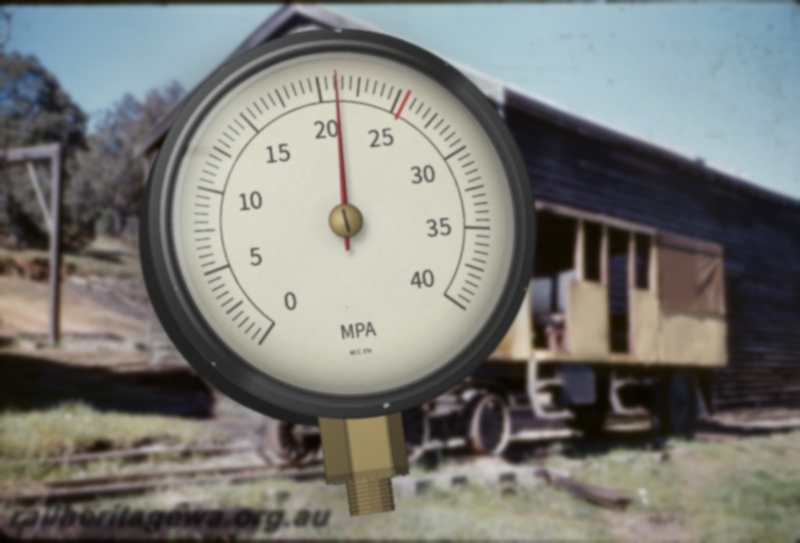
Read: 21 MPa
